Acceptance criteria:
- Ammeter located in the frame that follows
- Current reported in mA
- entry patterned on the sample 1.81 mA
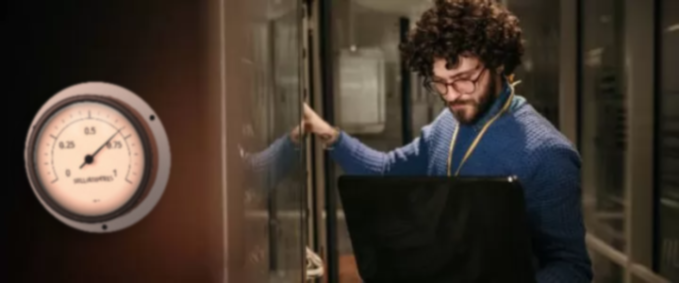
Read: 0.7 mA
